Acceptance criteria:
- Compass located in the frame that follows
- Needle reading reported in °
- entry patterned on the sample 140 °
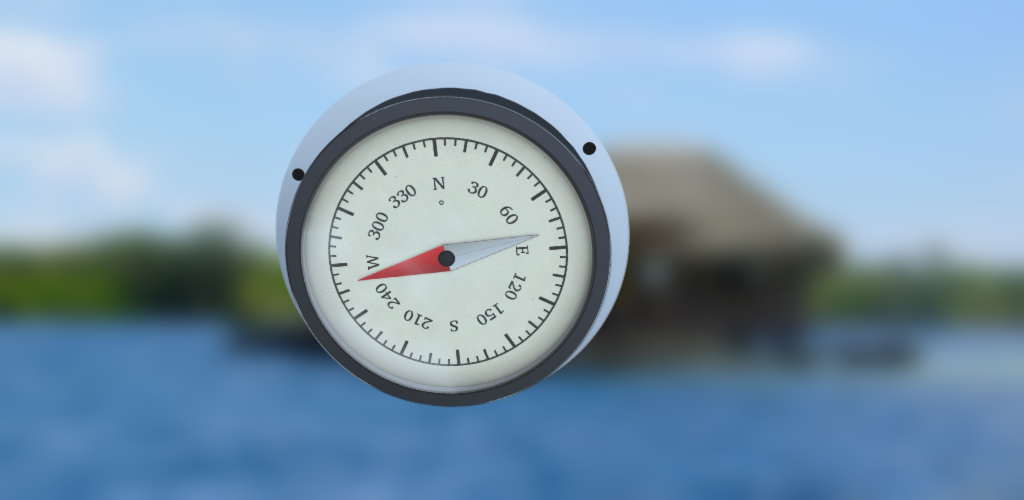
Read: 260 °
